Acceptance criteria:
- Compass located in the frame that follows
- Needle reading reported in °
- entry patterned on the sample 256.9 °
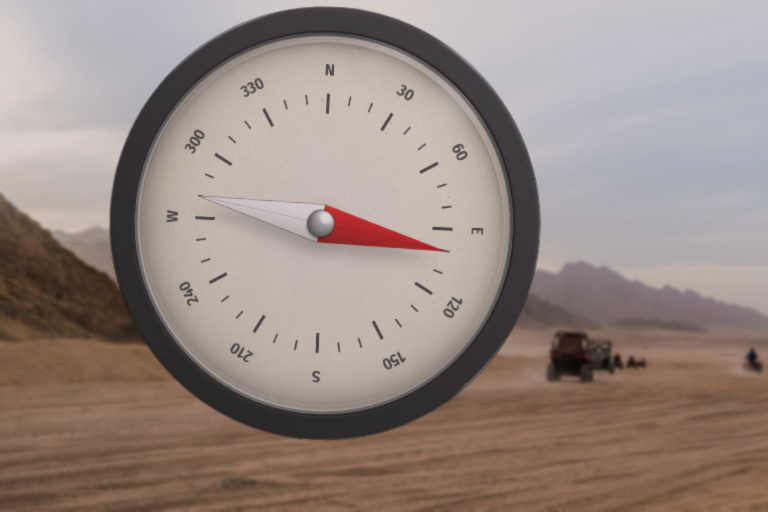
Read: 100 °
